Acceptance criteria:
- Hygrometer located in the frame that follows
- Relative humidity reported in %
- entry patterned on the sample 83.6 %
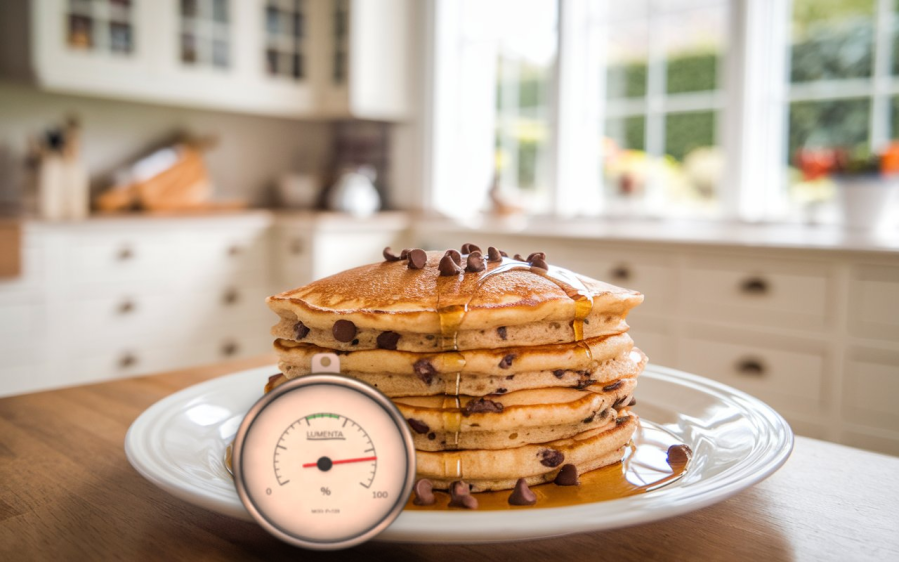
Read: 84 %
